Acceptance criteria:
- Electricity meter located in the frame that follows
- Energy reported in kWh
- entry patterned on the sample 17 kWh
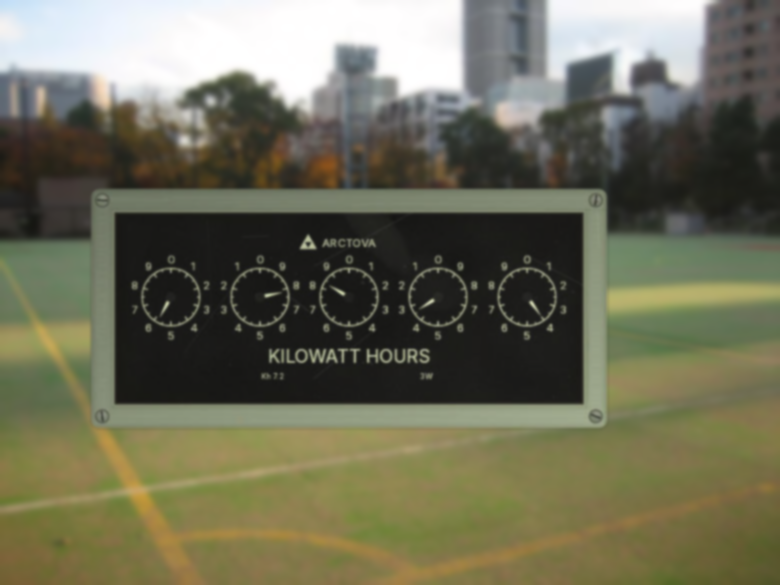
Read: 57834 kWh
